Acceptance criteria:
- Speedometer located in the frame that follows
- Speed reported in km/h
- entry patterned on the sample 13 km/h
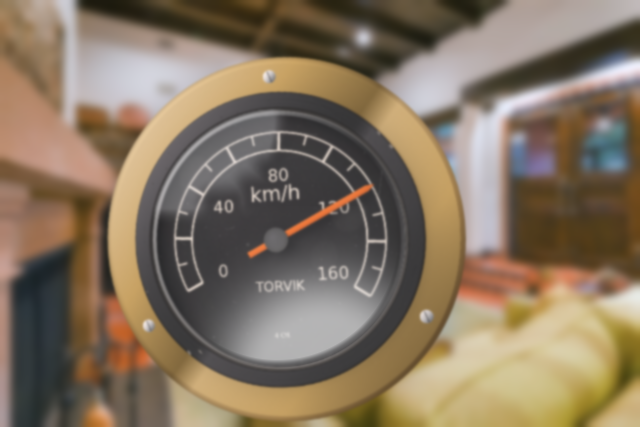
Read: 120 km/h
